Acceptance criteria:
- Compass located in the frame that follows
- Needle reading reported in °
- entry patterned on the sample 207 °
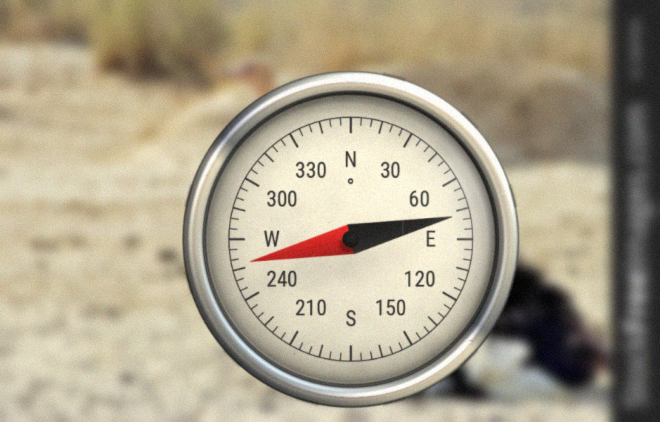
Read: 257.5 °
